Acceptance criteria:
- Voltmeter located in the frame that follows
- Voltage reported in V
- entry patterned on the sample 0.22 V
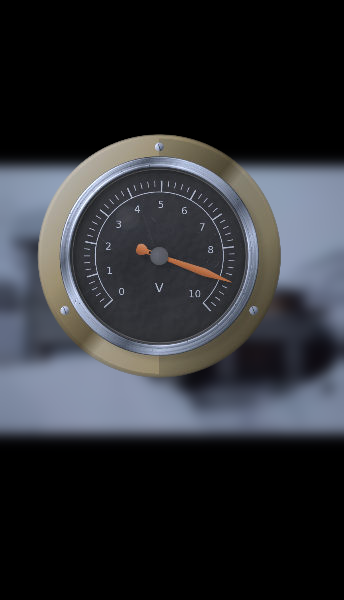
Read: 9 V
